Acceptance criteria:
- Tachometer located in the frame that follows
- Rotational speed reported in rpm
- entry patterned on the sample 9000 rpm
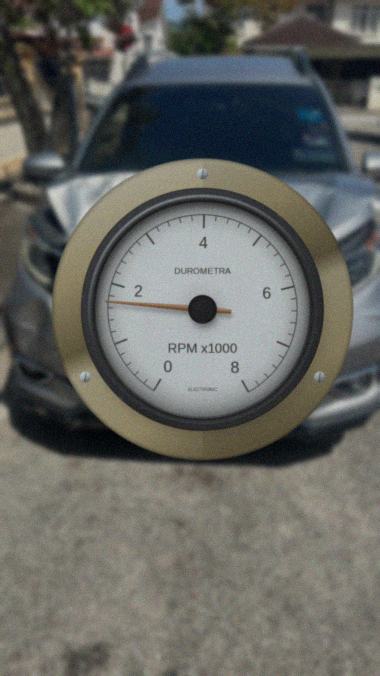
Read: 1700 rpm
